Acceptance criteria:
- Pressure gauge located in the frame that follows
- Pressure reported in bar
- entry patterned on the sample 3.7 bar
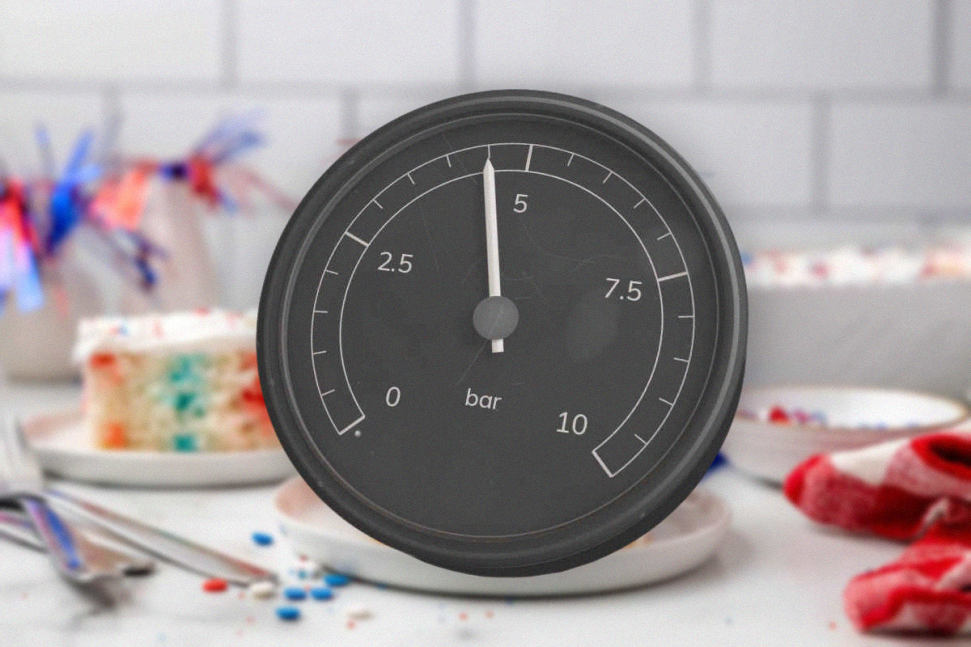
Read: 4.5 bar
